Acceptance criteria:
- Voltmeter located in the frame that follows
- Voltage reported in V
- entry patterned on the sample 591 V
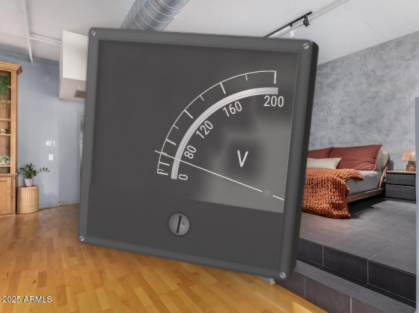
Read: 60 V
